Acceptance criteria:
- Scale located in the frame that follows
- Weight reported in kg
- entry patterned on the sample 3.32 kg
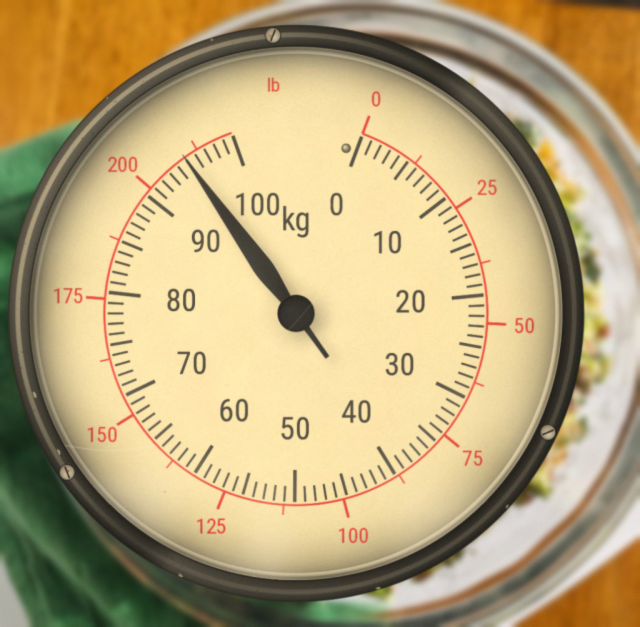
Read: 95 kg
